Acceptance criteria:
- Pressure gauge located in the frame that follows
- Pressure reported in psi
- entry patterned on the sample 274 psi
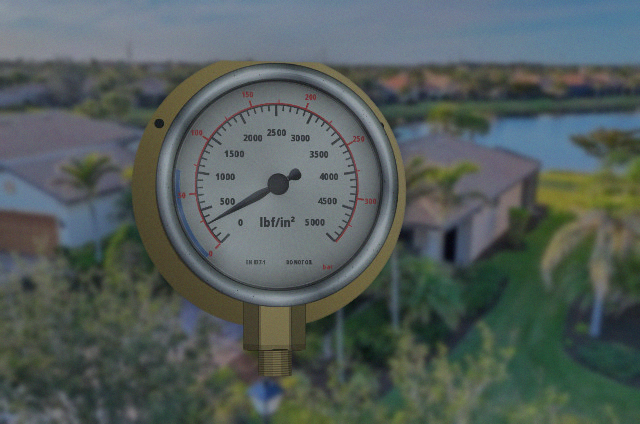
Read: 300 psi
